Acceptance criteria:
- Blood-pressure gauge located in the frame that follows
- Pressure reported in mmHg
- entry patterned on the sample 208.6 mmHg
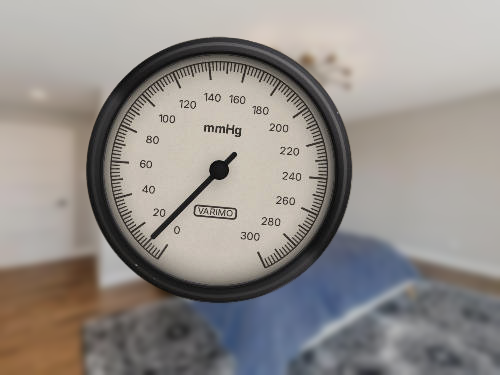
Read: 10 mmHg
